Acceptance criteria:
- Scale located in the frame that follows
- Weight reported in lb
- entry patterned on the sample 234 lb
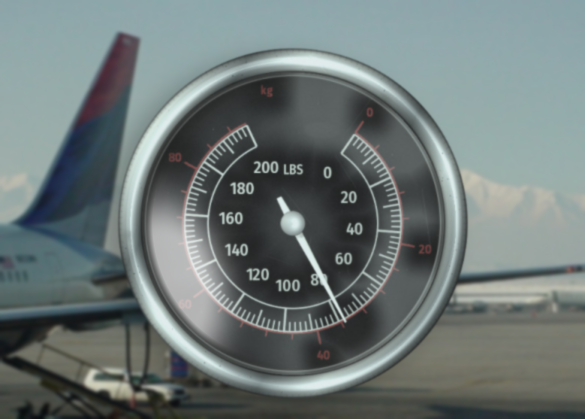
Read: 78 lb
